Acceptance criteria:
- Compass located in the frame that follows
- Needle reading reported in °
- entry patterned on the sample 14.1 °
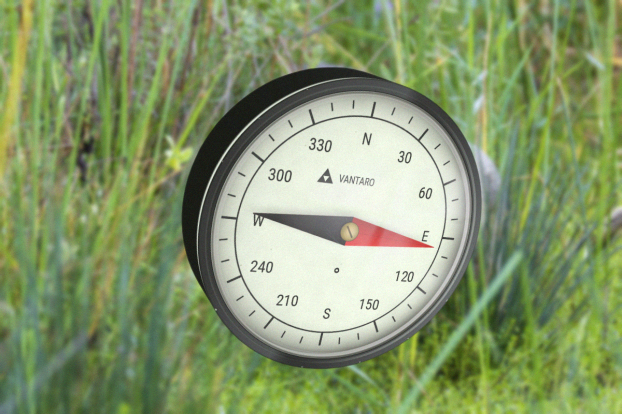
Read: 95 °
